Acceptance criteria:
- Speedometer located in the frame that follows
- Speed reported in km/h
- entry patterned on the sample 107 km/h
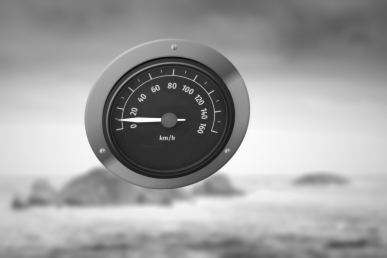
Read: 10 km/h
